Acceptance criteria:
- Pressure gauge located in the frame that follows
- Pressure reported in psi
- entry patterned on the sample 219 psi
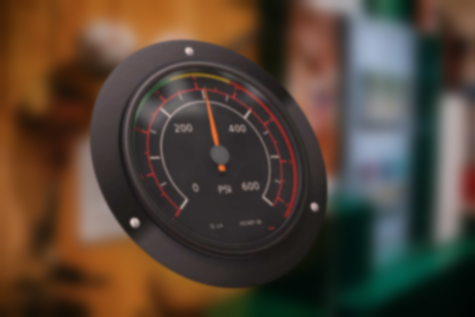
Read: 300 psi
